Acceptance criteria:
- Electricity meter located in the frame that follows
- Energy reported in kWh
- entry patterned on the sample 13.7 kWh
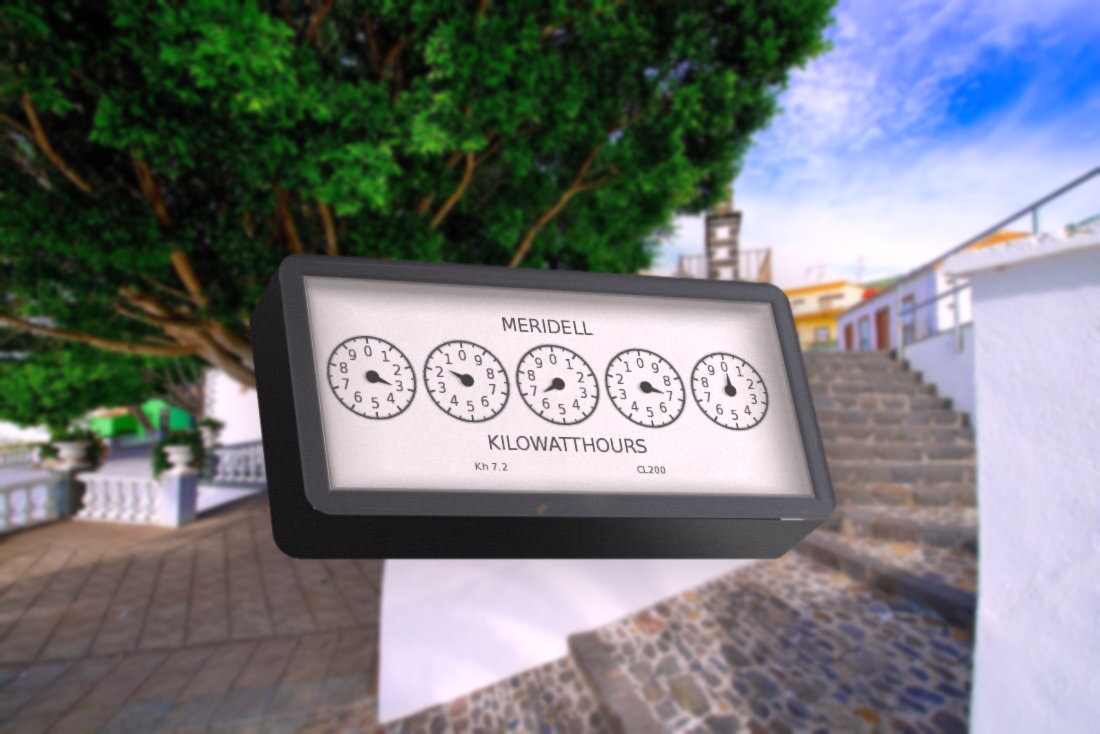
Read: 31670 kWh
